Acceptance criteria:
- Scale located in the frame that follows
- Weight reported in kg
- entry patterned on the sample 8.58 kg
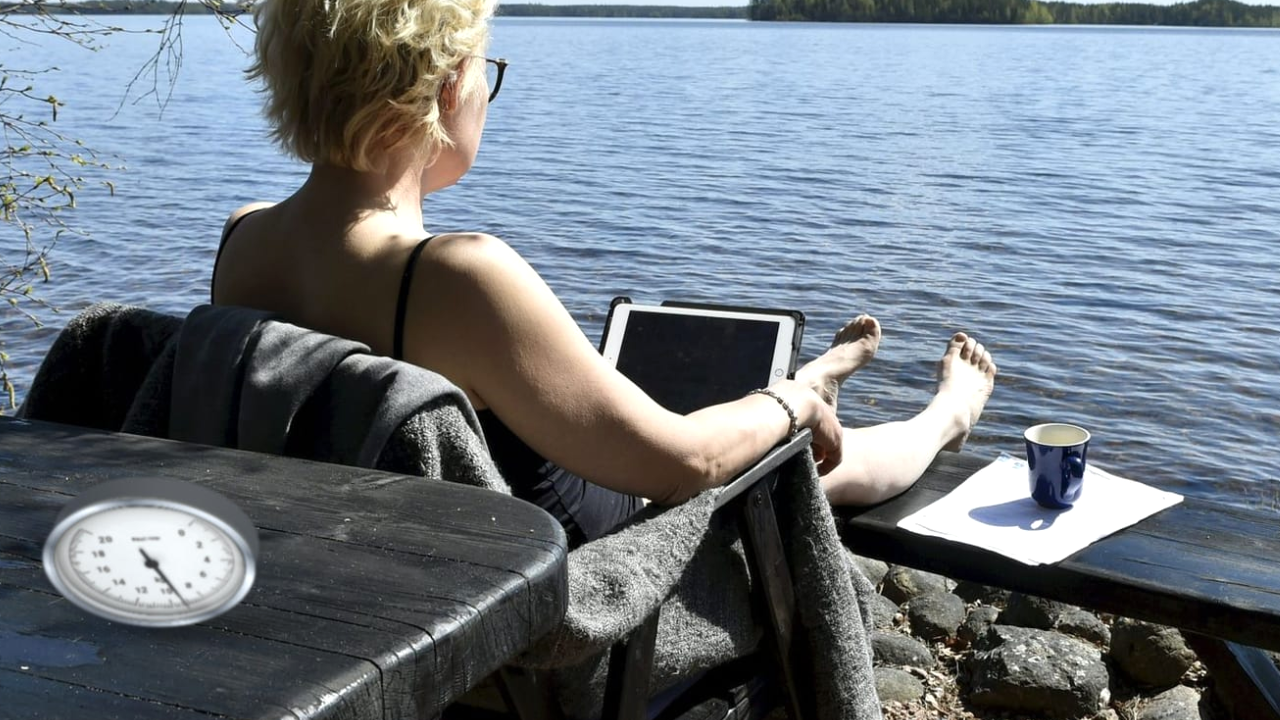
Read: 9 kg
